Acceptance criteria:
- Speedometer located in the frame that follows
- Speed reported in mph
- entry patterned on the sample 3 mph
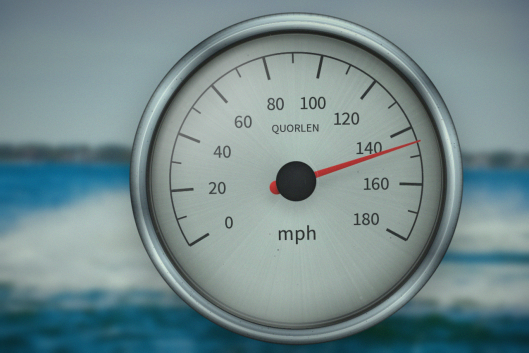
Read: 145 mph
